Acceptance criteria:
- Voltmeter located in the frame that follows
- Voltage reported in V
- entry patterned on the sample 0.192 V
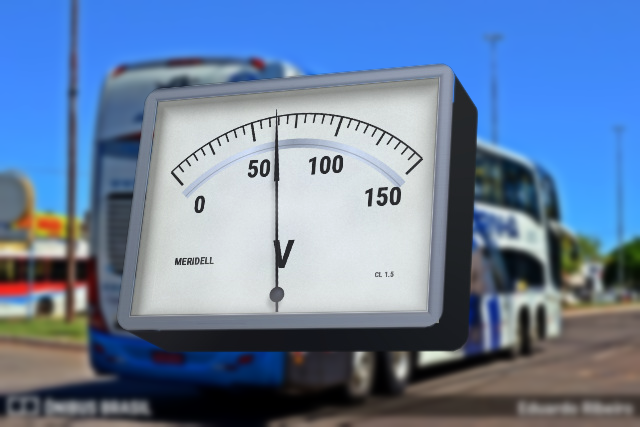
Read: 65 V
